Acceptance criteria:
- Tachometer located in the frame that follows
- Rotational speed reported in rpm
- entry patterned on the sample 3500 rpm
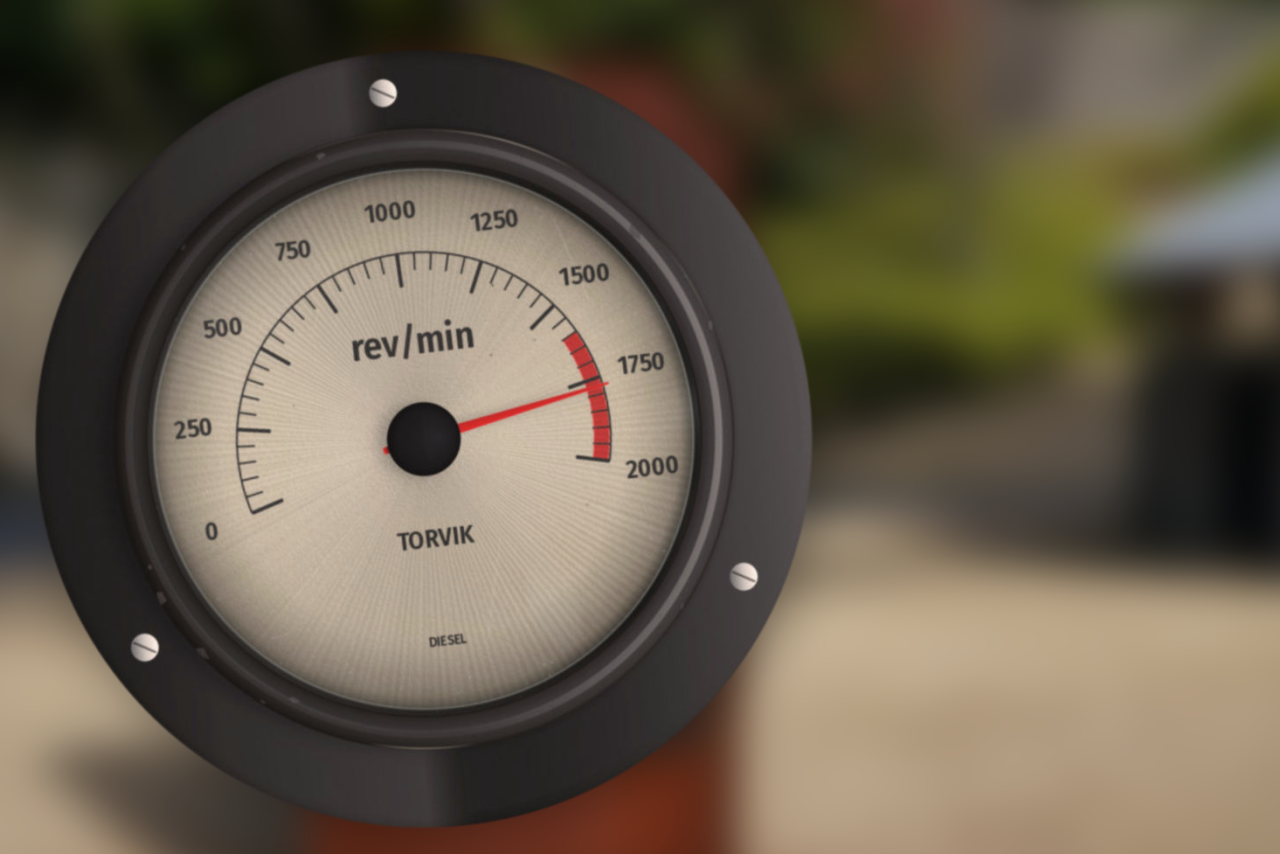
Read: 1775 rpm
